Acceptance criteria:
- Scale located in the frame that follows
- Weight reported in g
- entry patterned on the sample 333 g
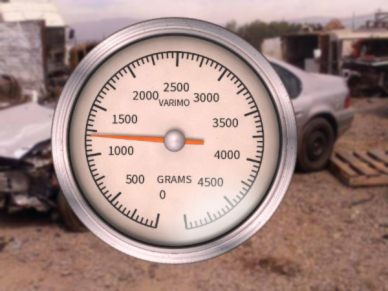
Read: 1200 g
